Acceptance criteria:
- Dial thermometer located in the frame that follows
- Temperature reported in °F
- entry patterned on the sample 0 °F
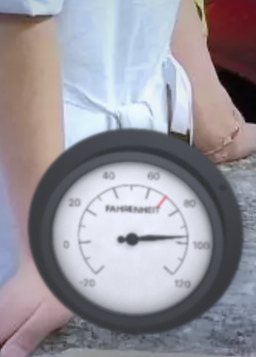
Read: 95 °F
